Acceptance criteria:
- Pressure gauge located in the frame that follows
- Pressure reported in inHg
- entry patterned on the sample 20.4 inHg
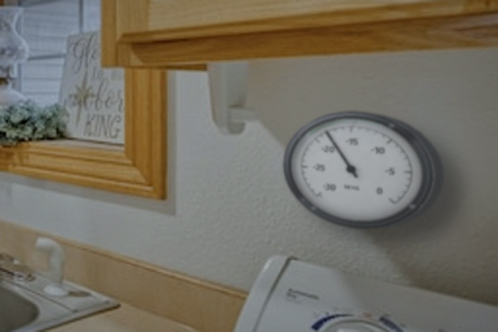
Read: -18 inHg
